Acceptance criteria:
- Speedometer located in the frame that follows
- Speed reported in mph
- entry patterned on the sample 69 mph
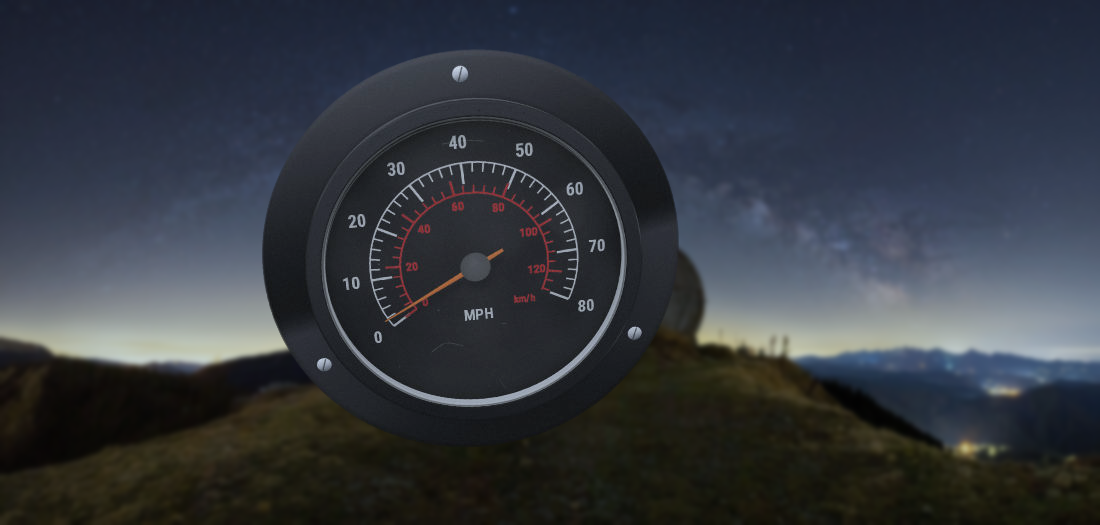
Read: 2 mph
